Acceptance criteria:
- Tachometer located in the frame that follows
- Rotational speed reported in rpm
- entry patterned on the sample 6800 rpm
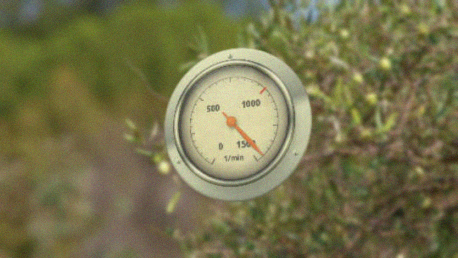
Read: 1450 rpm
